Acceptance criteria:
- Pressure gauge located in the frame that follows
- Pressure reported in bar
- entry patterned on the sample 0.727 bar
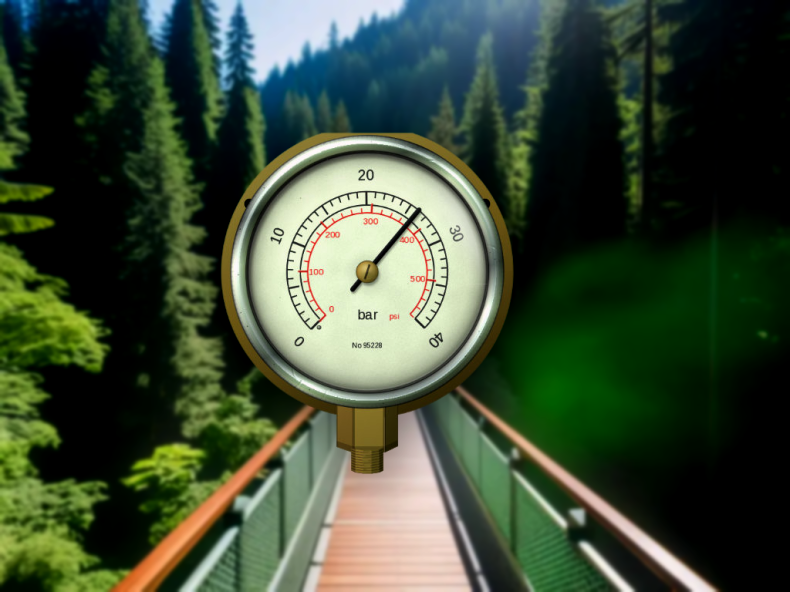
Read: 26 bar
